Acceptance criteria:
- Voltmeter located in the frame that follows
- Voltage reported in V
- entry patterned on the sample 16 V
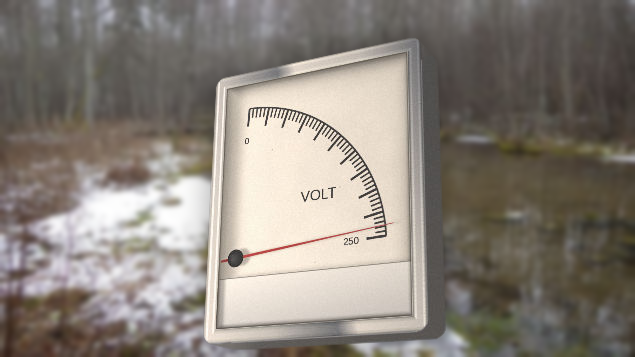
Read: 240 V
